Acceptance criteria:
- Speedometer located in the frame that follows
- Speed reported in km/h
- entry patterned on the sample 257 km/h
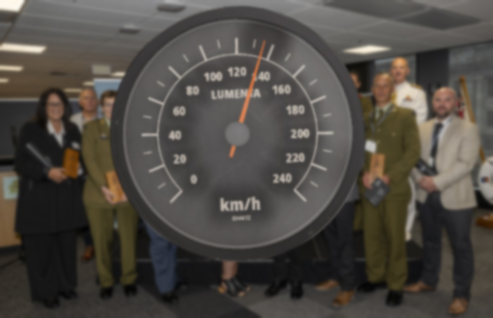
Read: 135 km/h
